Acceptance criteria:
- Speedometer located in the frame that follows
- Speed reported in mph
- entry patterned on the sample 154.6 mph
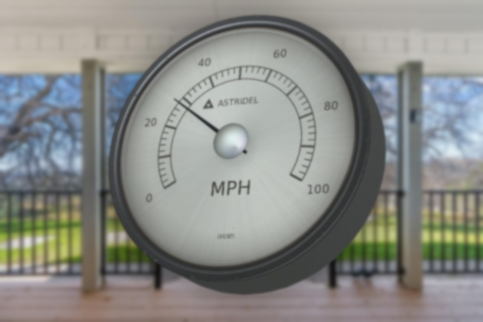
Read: 28 mph
